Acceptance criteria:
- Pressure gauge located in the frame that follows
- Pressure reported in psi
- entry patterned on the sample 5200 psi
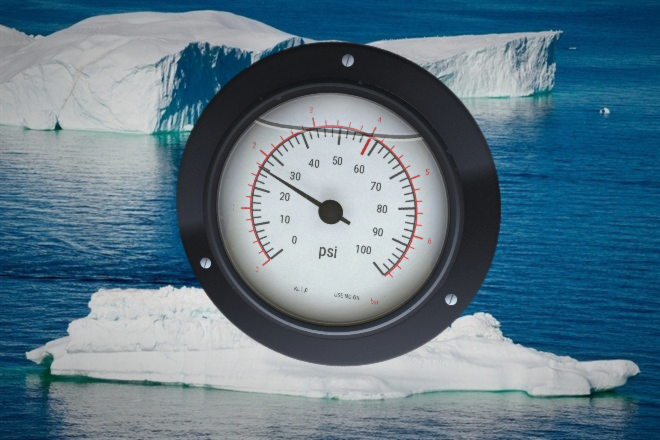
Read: 26 psi
